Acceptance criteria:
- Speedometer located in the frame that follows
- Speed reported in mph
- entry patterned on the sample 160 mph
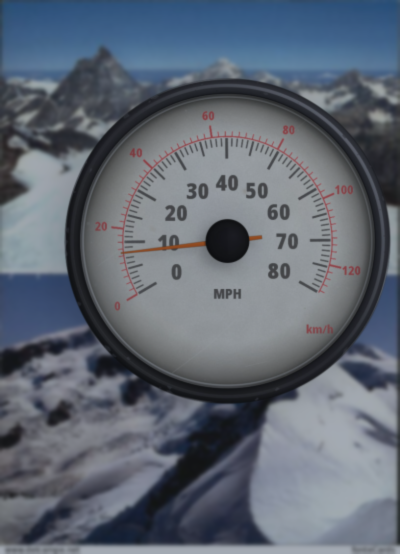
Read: 8 mph
